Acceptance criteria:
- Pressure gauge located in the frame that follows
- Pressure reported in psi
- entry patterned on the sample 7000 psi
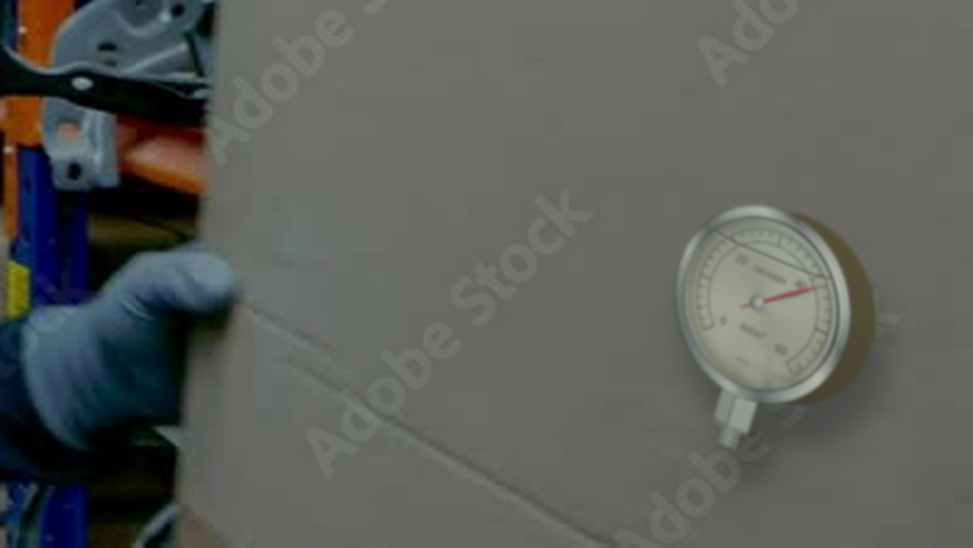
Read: 42 psi
